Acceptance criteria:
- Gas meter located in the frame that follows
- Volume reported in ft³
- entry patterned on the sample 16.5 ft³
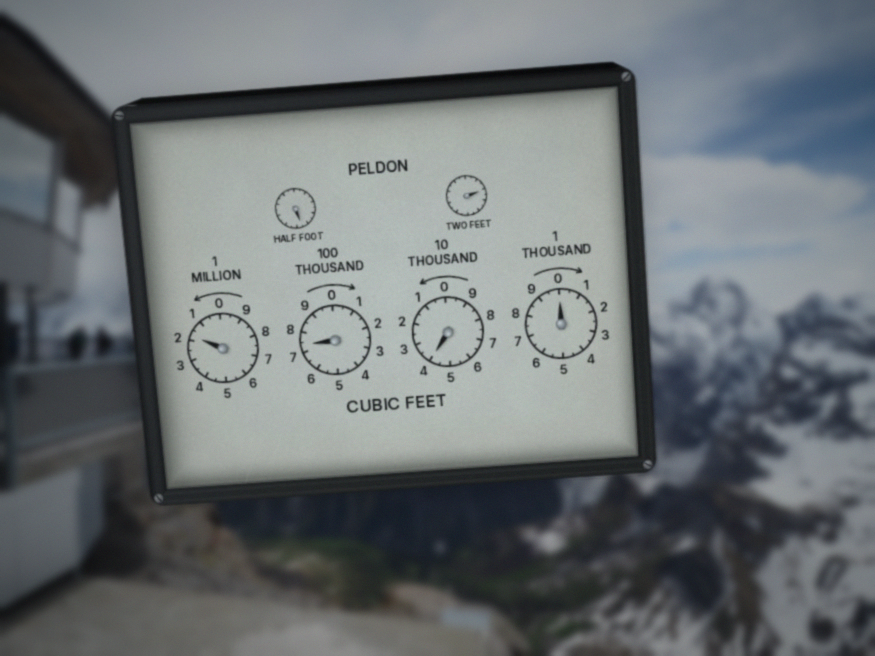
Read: 174000 ft³
